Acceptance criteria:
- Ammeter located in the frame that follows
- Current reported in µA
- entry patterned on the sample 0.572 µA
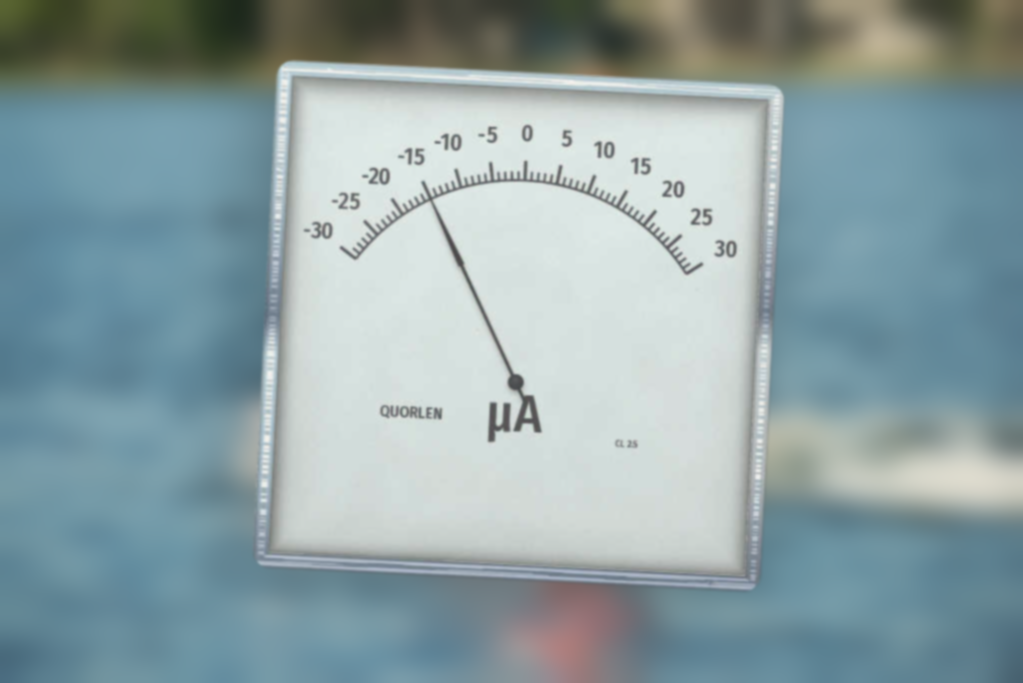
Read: -15 µA
